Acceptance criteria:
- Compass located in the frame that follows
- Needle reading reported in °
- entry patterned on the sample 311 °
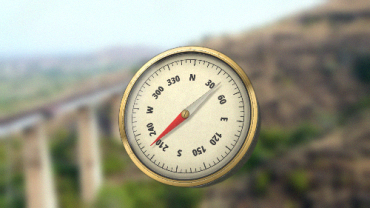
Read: 220 °
